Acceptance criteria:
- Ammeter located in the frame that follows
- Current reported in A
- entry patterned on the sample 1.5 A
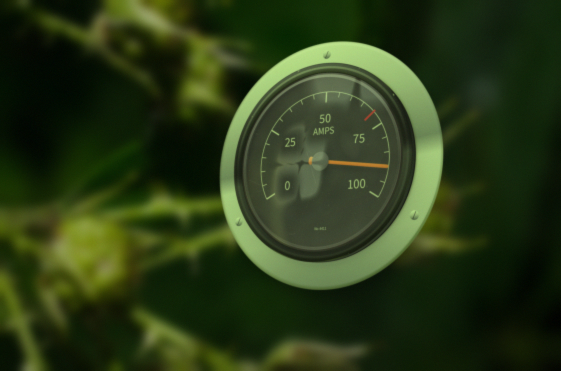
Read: 90 A
